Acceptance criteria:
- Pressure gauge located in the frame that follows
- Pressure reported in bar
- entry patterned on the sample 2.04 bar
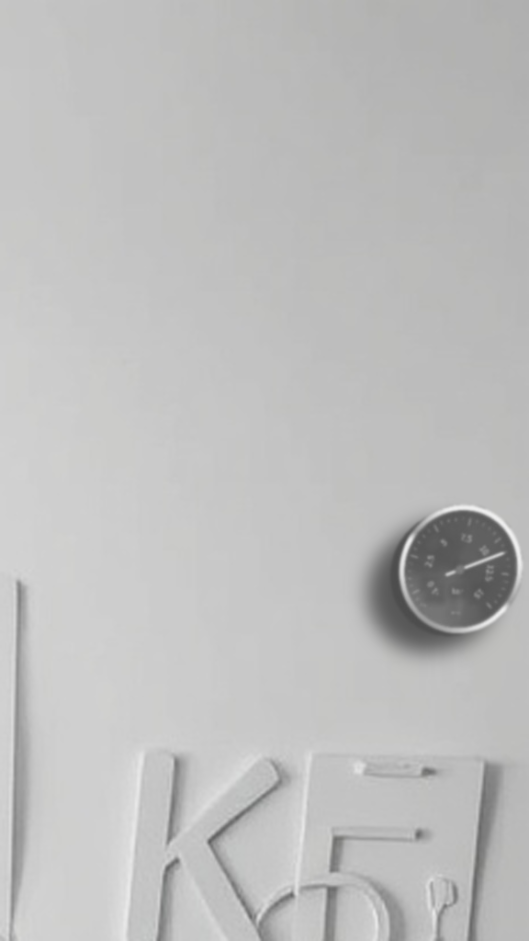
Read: 11 bar
